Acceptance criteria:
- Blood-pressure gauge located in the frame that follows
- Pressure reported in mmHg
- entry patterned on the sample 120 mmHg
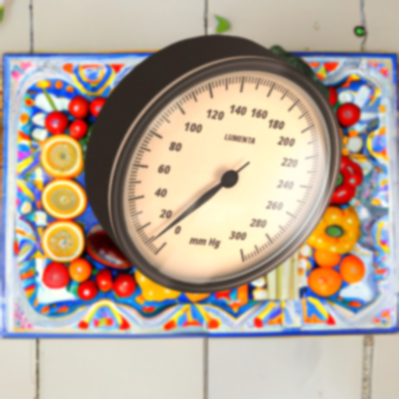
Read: 10 mmHg
